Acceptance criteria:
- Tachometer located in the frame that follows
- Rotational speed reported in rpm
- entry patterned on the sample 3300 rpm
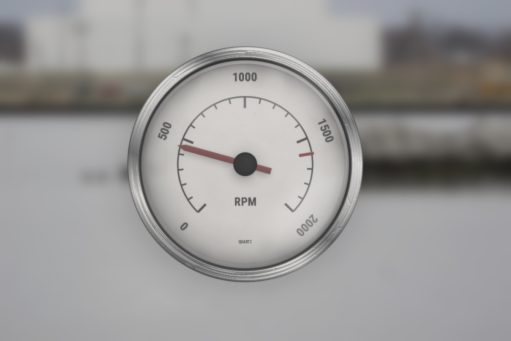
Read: 450 rpm
